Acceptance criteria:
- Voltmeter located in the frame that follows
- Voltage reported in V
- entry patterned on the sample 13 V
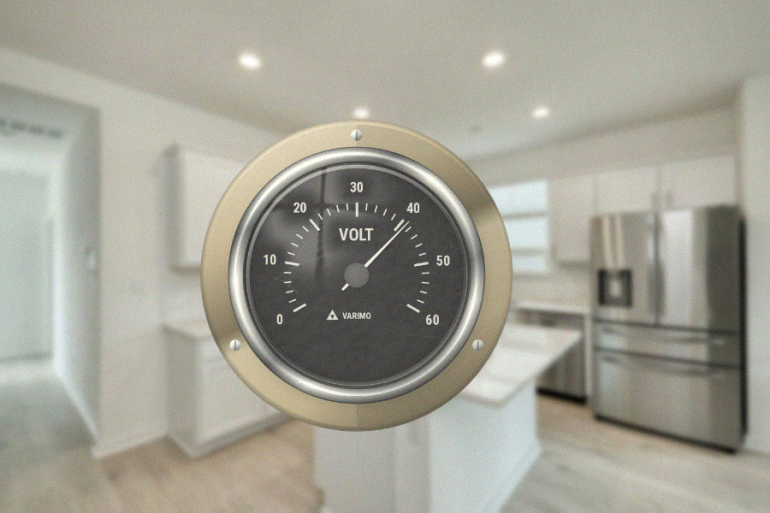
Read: 41 V
